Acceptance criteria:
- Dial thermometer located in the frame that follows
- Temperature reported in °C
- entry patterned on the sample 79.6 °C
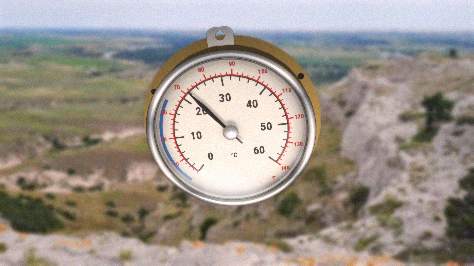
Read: 22 °C
